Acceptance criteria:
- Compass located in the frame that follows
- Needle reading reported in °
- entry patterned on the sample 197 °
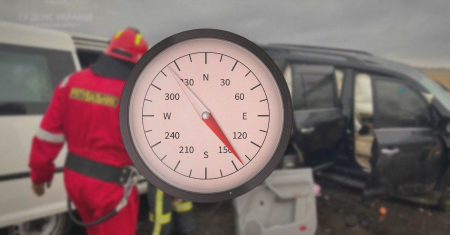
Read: 142.5 °
